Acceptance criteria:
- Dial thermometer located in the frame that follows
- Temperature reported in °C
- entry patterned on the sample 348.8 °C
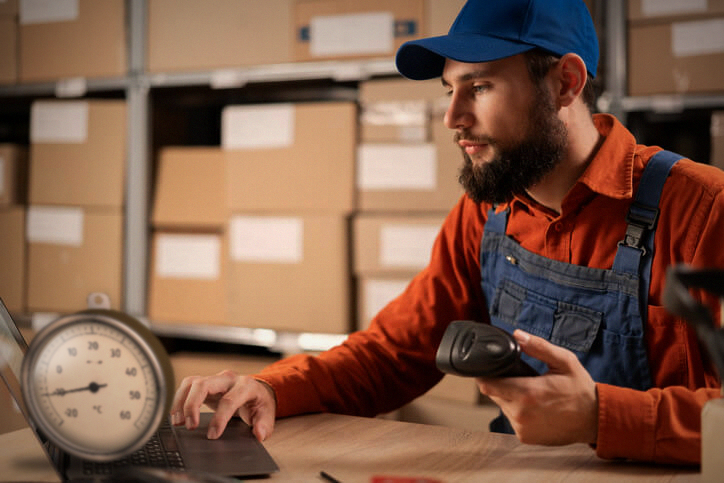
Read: -10 °C
